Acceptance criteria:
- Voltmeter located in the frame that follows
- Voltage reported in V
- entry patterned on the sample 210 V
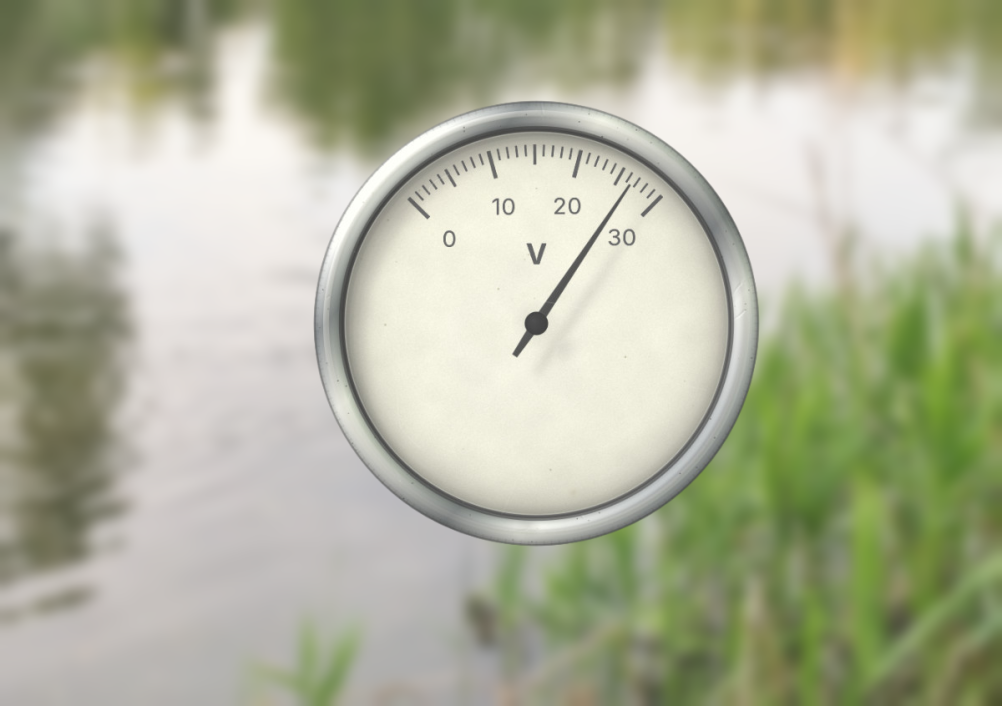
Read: 26.5 V
